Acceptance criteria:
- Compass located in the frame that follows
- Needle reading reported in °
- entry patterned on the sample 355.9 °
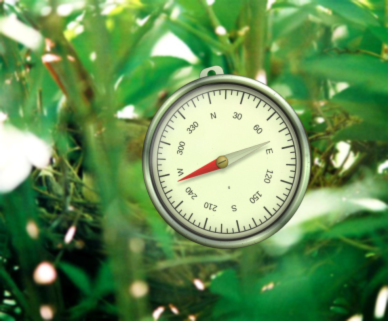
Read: 260 °
